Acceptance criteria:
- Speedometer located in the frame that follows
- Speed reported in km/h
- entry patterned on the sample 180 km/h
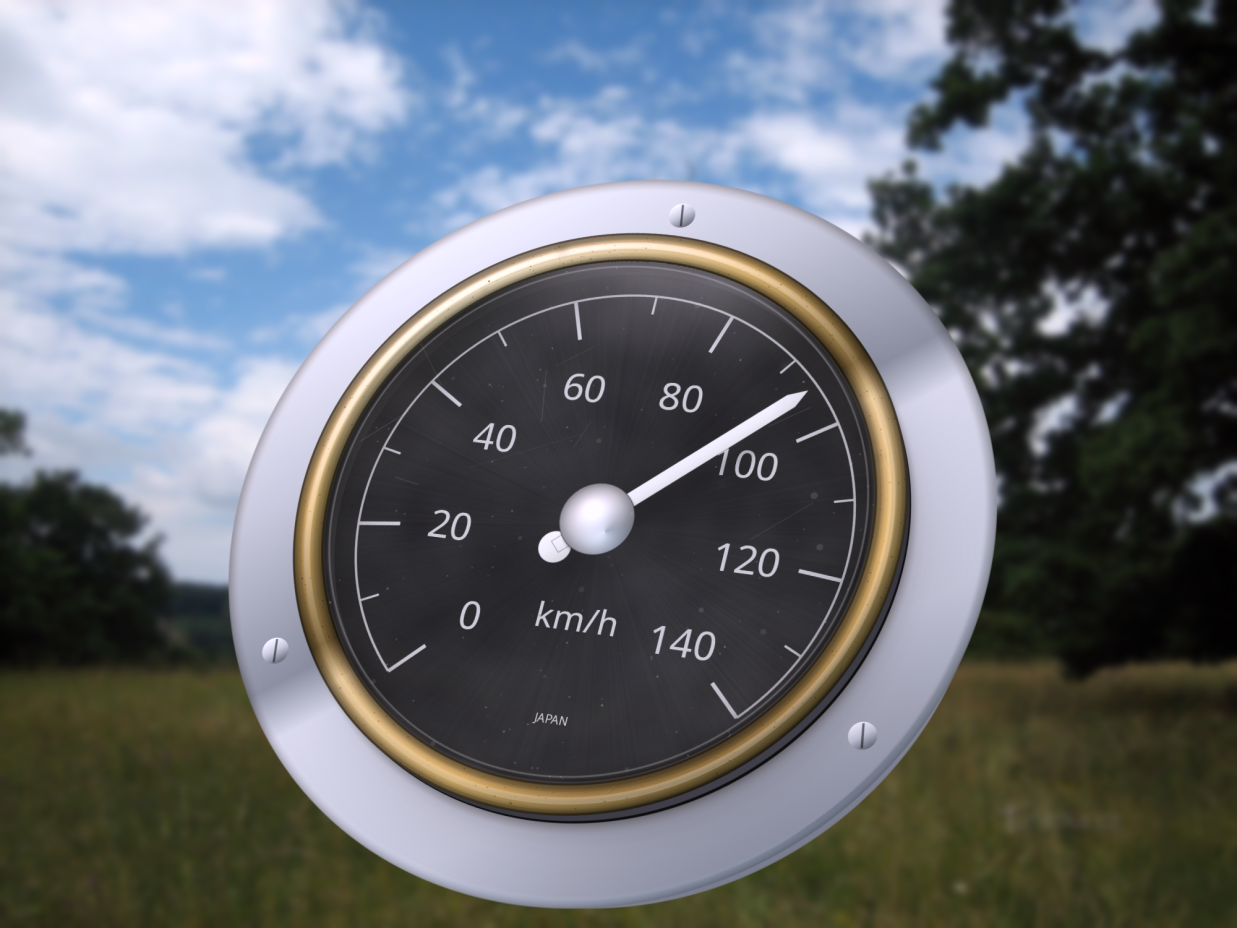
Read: 95 km/h
